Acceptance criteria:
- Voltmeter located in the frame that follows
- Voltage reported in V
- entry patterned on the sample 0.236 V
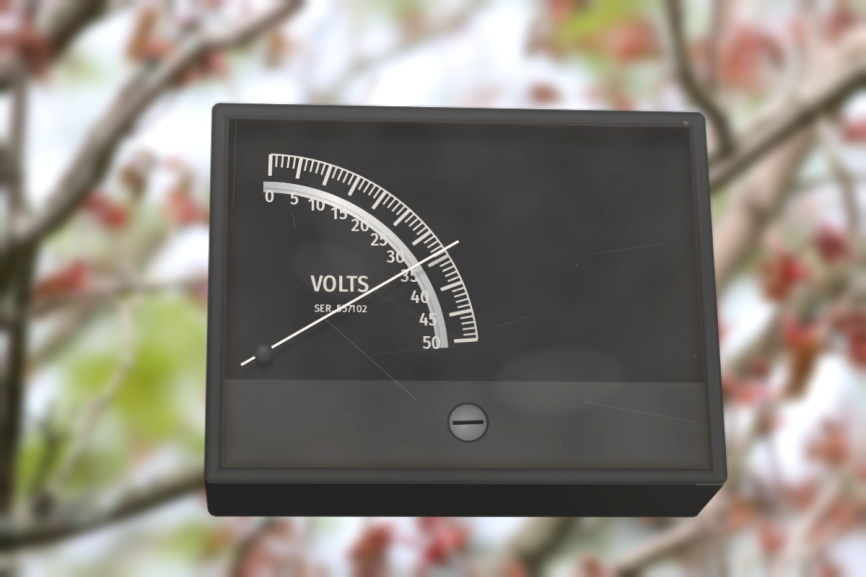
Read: 34 V
